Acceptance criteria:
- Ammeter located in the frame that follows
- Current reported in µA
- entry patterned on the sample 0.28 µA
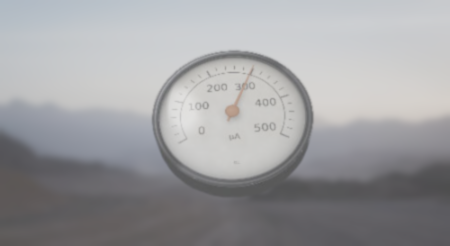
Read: 300 µA
